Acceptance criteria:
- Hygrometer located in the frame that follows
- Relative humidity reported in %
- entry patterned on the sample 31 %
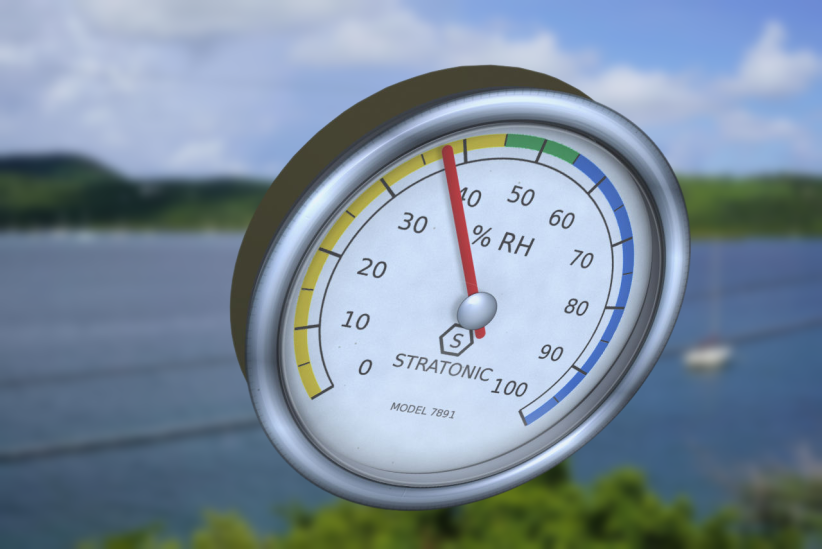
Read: 37.5 %
